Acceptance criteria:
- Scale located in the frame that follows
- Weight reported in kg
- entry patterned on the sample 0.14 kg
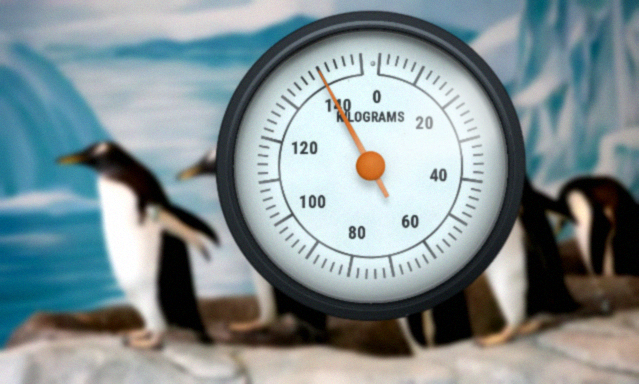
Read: 140 kg
